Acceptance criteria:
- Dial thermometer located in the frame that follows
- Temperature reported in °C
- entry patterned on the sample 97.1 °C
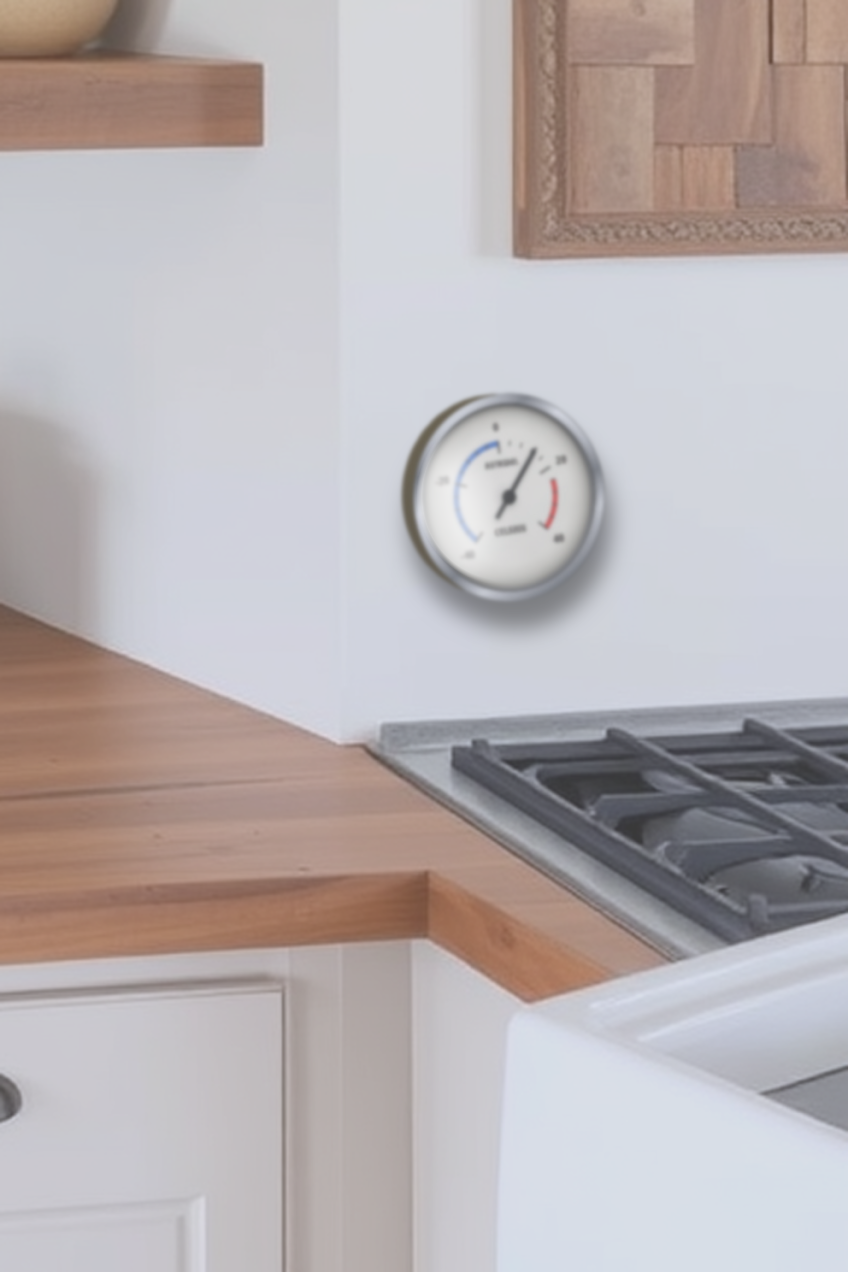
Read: 12 °C
